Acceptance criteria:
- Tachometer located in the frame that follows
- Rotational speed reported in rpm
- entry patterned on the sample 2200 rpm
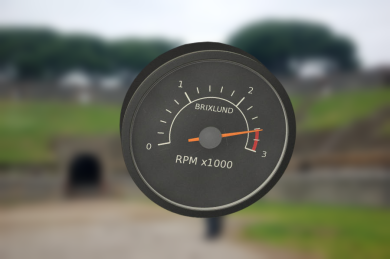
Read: 2600 rpm
